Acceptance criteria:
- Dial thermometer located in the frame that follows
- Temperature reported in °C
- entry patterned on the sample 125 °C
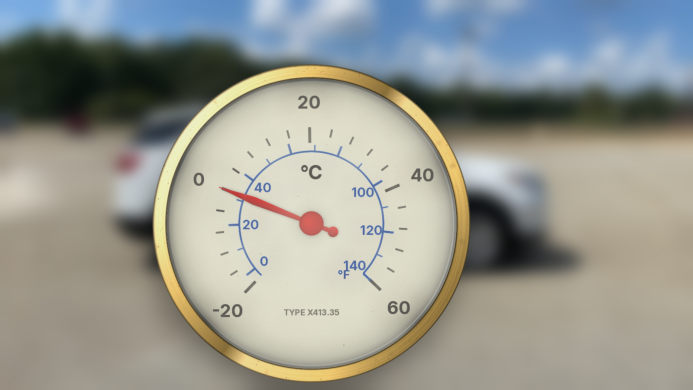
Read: 0 °C
